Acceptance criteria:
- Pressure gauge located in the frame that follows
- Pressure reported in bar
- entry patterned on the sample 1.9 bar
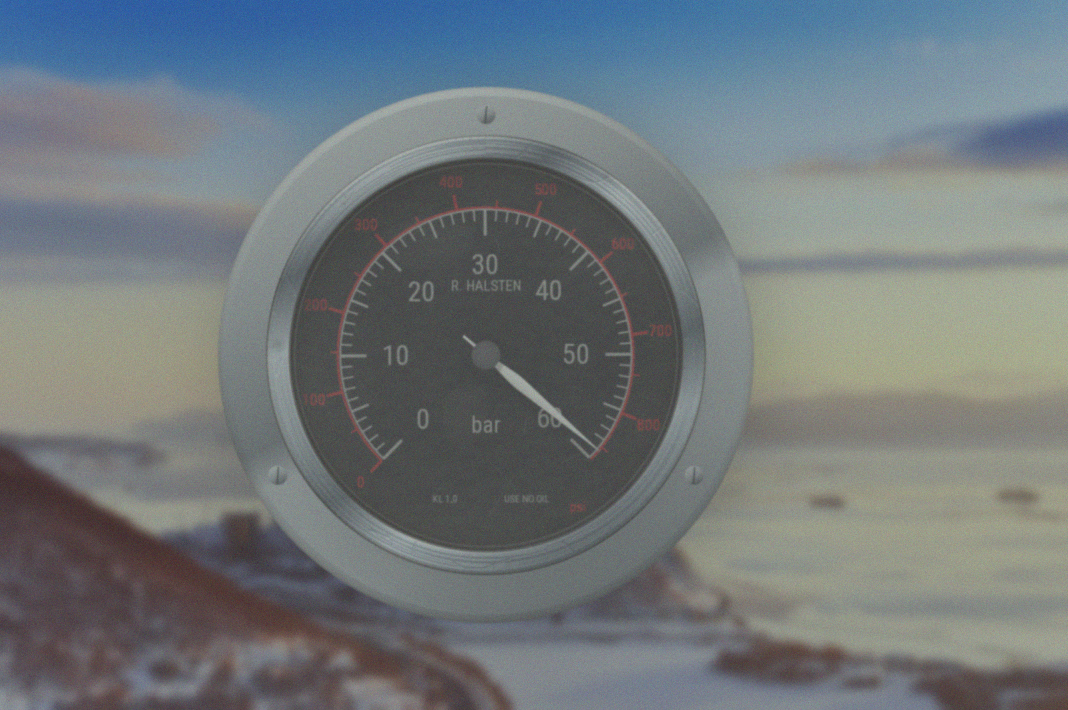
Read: 59 bar
